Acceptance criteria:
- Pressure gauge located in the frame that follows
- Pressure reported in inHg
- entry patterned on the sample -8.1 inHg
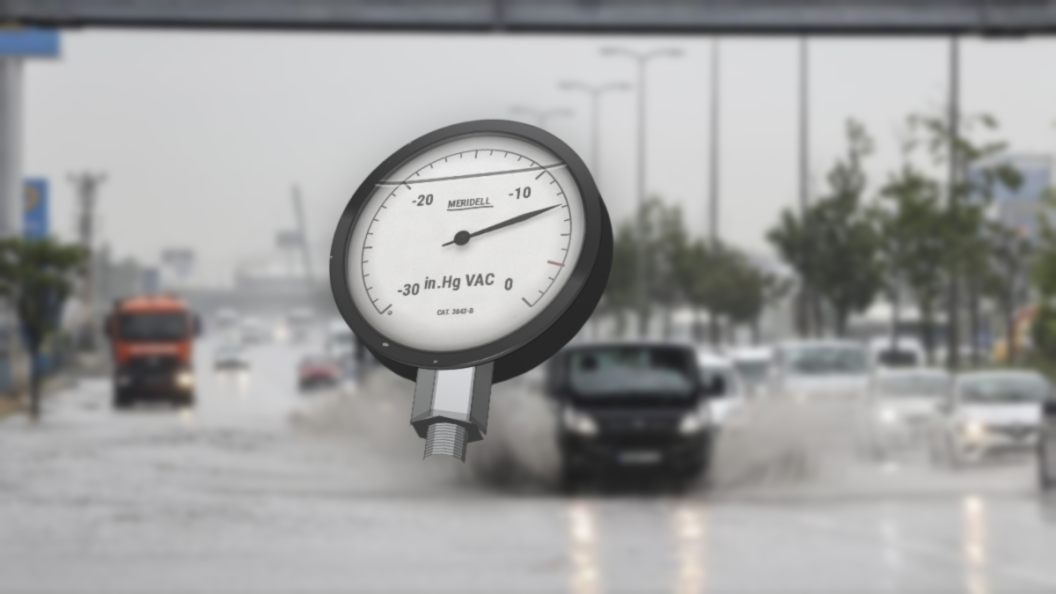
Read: -7 inHg
